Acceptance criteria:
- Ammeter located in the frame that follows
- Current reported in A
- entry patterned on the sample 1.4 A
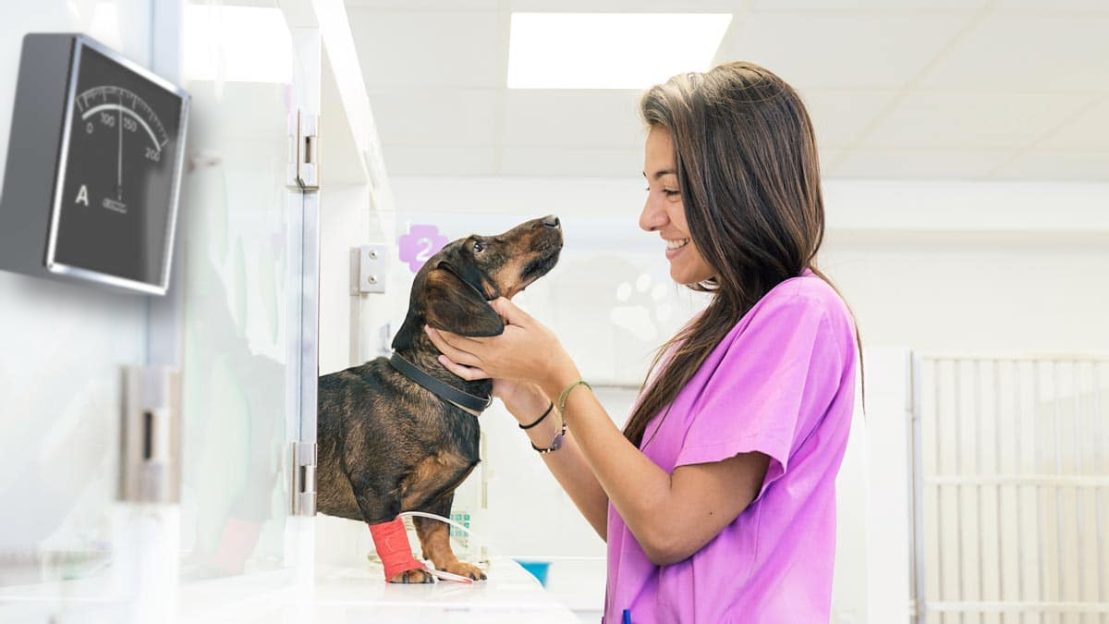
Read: 125 A
